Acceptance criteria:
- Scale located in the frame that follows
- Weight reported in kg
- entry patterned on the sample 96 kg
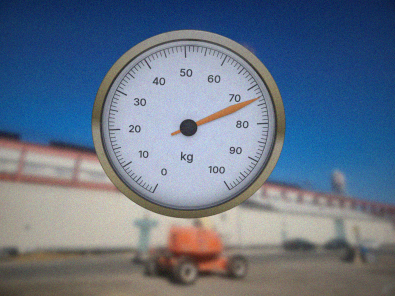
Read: 73 kg
